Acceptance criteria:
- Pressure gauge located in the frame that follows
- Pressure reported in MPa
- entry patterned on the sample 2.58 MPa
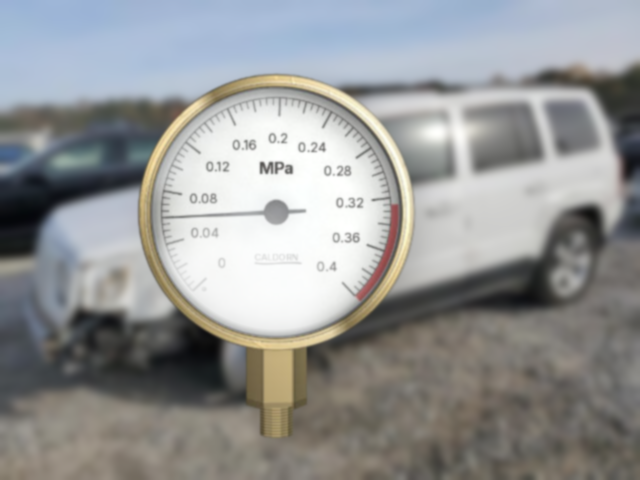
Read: 0.06 MPa
